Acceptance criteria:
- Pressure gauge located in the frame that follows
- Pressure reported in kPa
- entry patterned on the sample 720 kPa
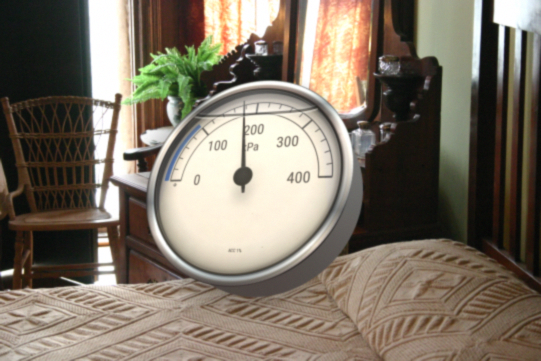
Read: 180 kPa
